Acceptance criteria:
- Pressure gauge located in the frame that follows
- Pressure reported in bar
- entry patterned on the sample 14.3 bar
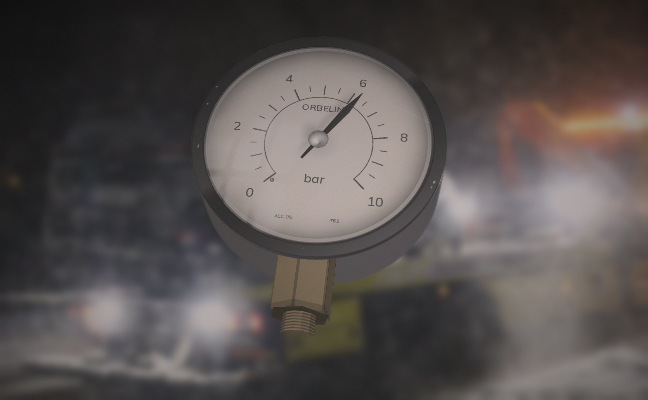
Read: 6.25 bar
